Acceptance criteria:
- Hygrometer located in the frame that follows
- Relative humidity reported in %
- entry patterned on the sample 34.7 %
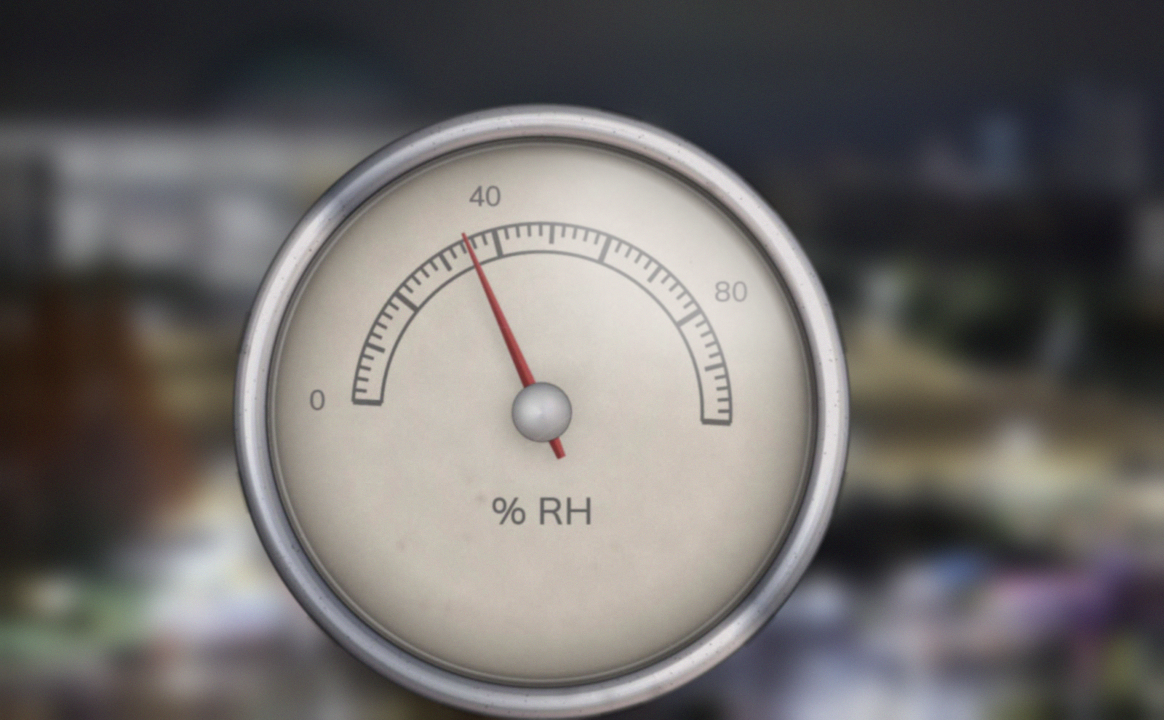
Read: 35 %
